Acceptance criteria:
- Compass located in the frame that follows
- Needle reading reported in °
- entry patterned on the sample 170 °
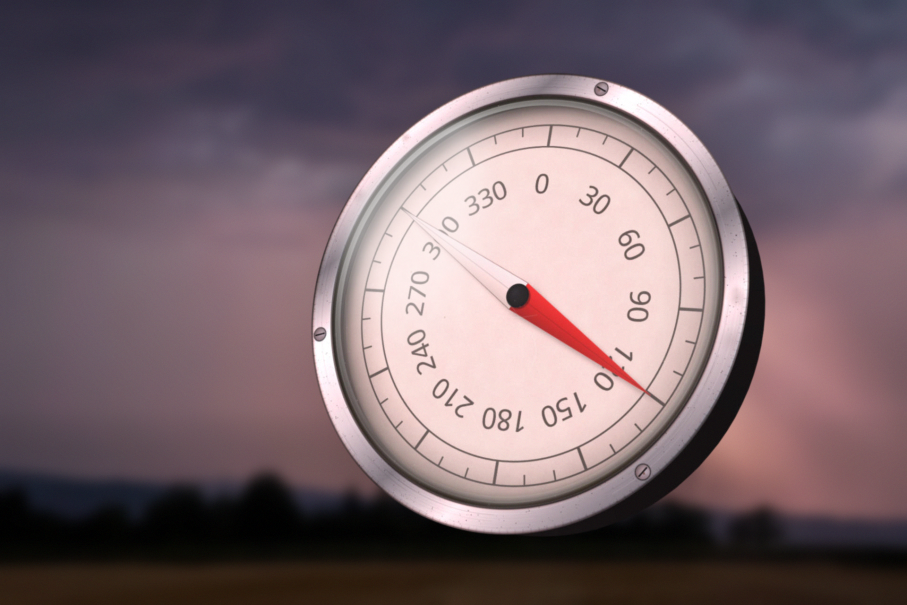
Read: 120 °
